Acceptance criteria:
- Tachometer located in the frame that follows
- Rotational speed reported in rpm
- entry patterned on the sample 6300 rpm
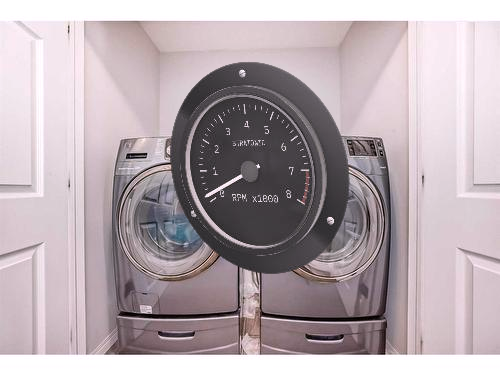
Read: 200 rpm
